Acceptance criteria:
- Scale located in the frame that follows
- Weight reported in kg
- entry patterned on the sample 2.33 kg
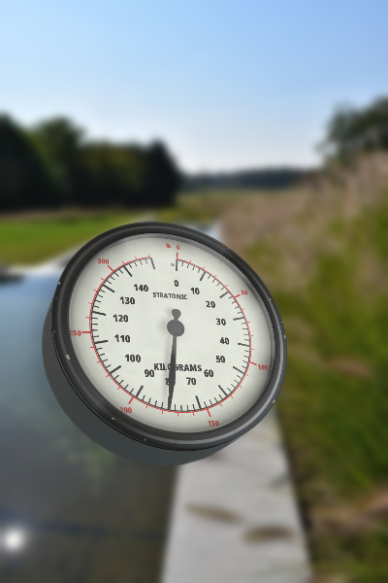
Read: 80 kg
